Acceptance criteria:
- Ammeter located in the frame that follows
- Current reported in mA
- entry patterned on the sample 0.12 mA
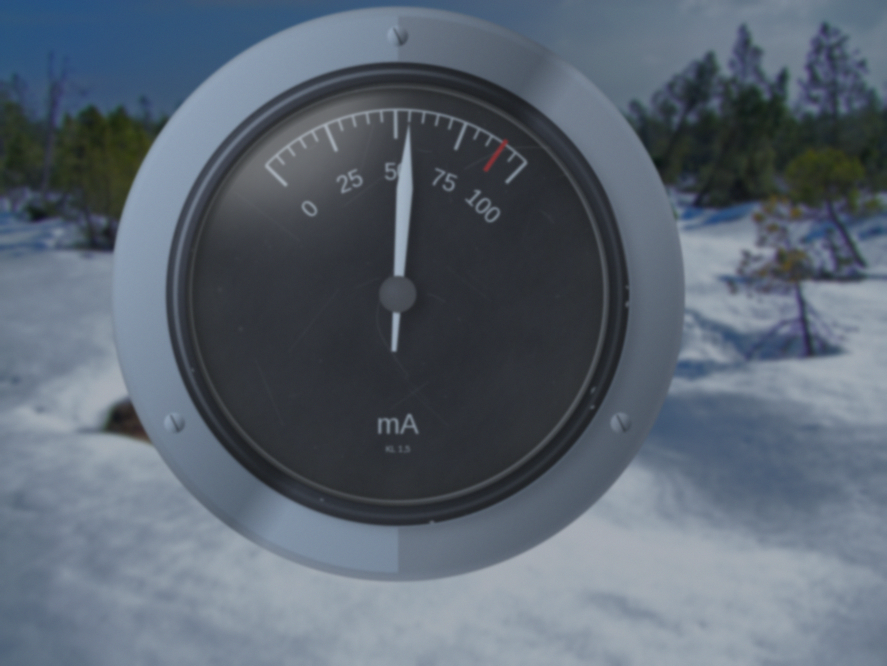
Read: 55 mA
